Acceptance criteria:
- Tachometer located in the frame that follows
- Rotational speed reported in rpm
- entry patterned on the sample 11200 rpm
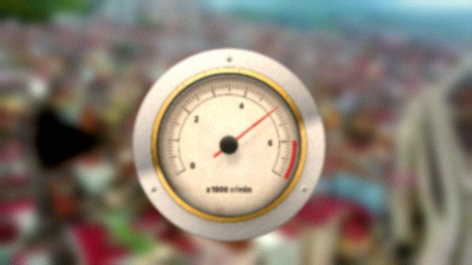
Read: 5000 rpm
